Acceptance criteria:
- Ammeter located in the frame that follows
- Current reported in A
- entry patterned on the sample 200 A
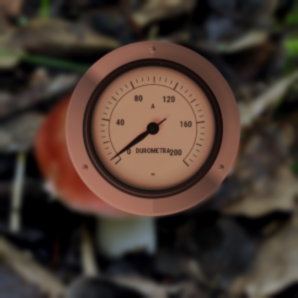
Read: 5 A
